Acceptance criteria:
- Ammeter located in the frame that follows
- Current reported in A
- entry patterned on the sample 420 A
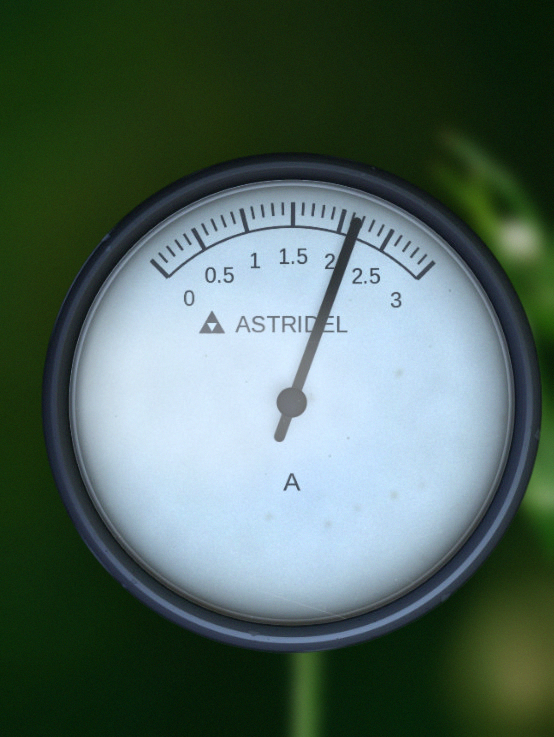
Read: 2.15 A
